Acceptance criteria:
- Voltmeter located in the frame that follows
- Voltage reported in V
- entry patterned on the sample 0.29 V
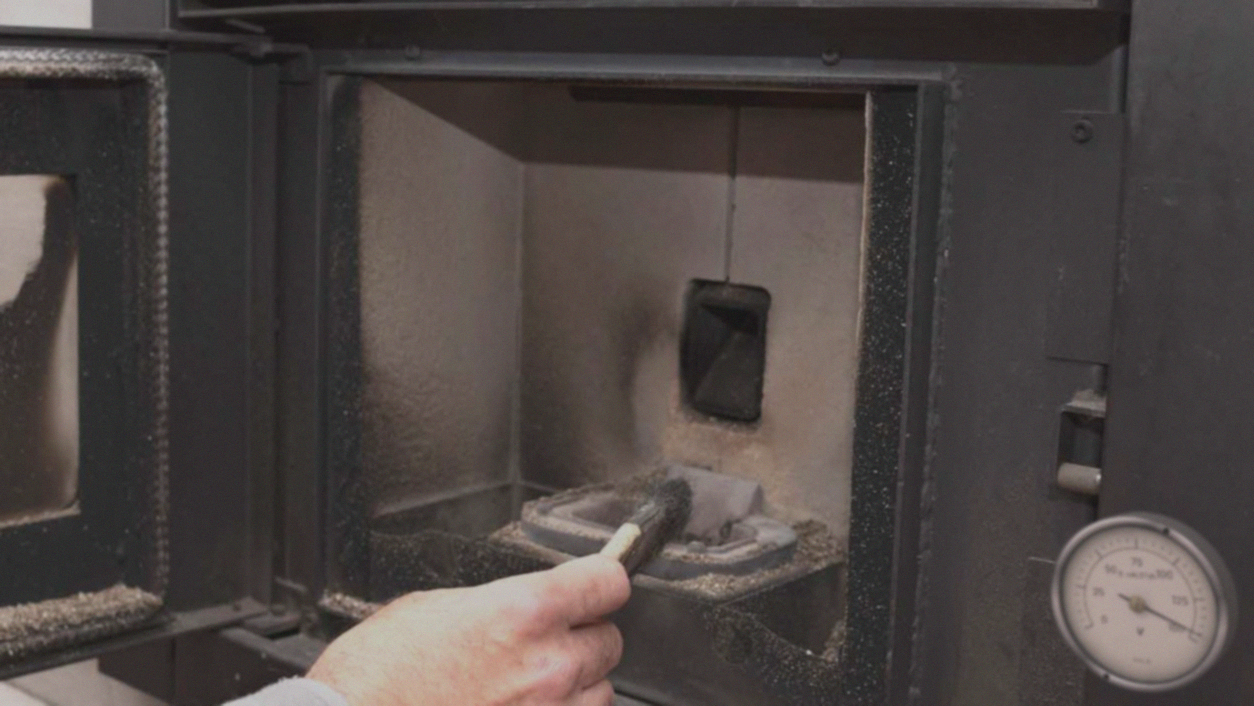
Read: 145 V
